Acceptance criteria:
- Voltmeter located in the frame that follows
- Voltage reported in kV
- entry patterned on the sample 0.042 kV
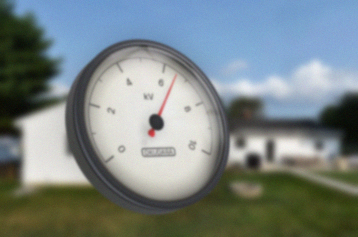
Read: 6.5 kV
